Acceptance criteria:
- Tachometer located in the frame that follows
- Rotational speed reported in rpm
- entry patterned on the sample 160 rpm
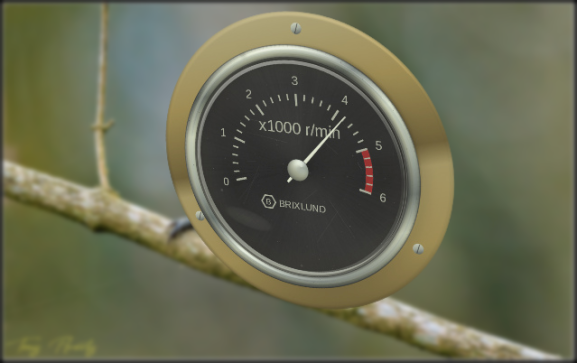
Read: 4200 rpm
